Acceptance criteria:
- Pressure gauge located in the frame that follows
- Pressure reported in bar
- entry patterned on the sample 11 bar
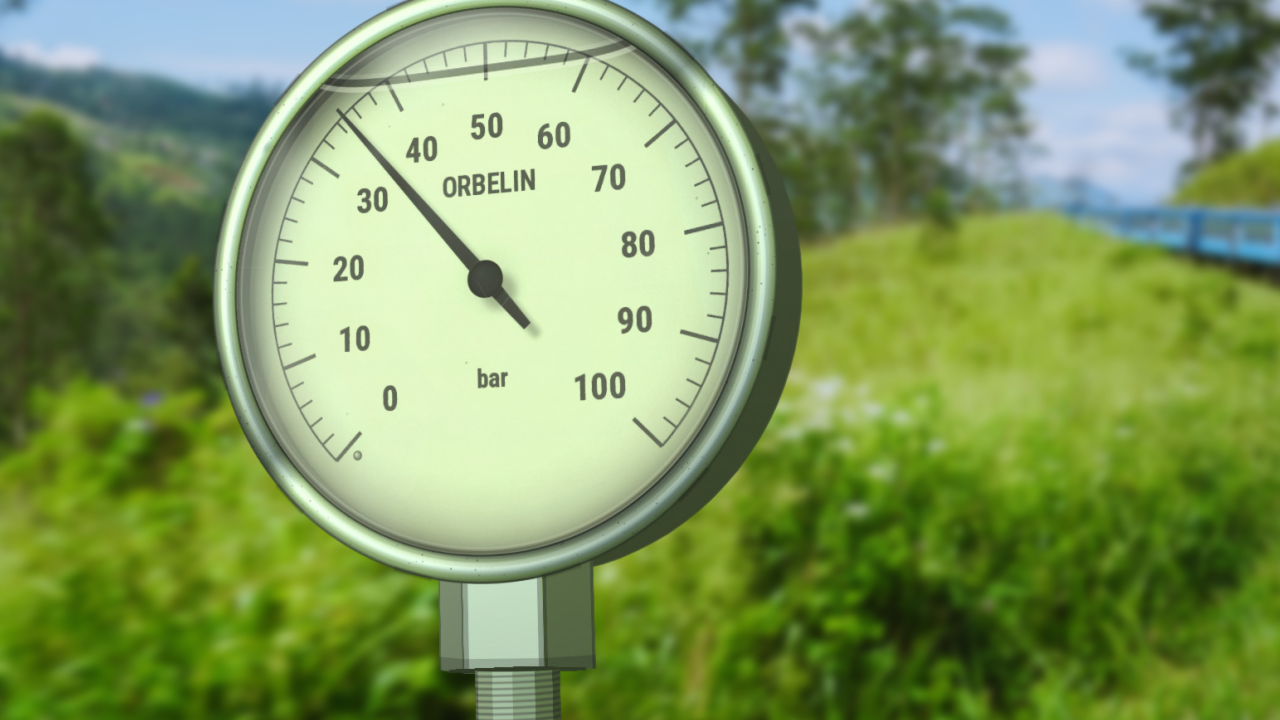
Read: 35 bar
